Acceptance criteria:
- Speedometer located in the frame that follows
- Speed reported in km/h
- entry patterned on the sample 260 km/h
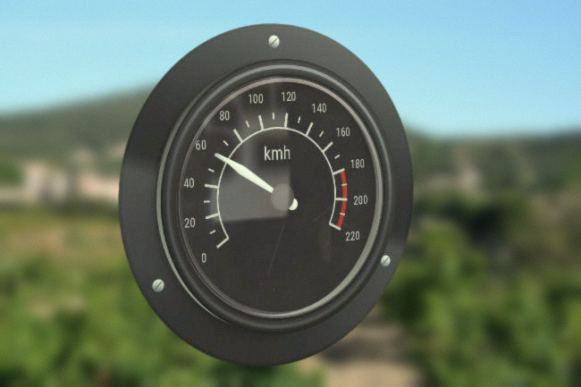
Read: 60 km/h
